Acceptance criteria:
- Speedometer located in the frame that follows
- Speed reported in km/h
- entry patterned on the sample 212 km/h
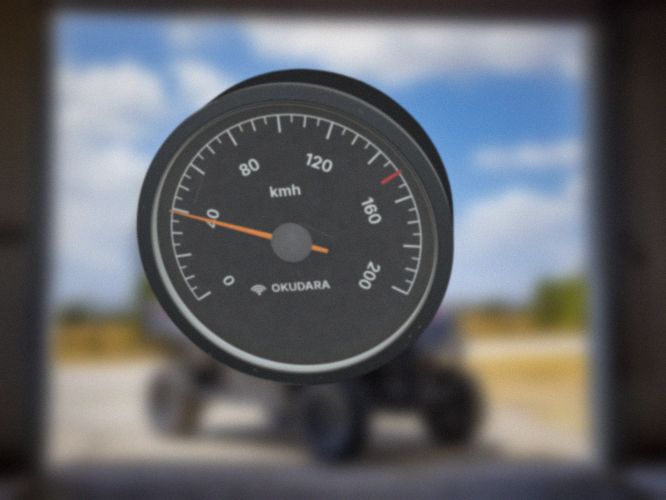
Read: 40 km/h
